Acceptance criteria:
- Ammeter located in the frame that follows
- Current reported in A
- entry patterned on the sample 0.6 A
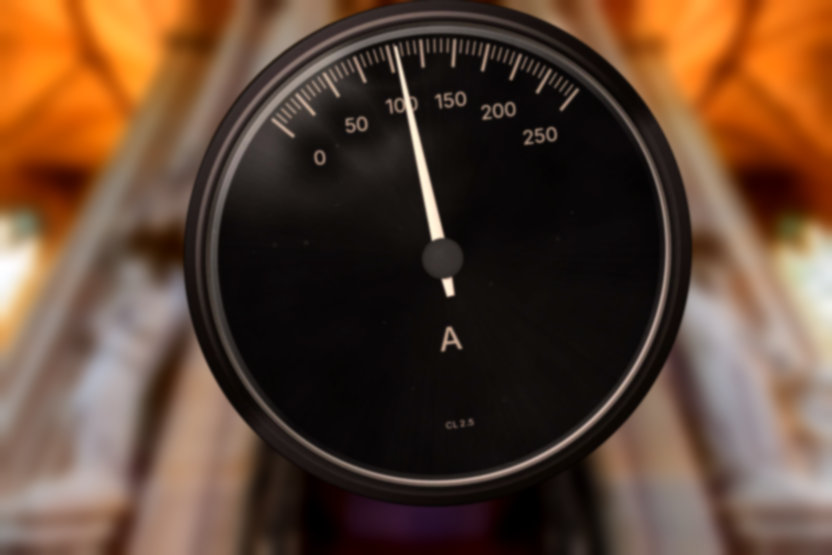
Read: 105 A
